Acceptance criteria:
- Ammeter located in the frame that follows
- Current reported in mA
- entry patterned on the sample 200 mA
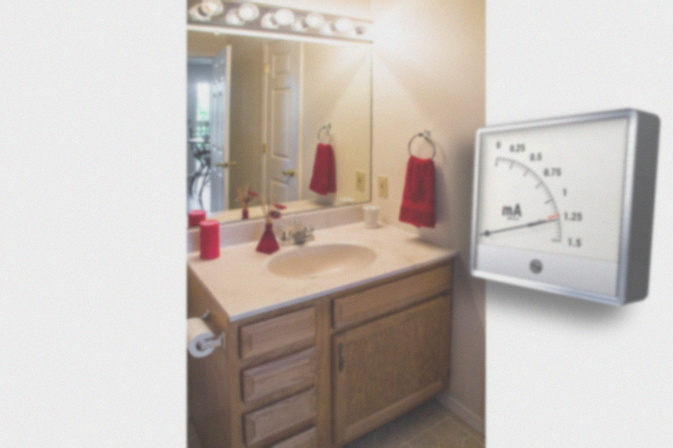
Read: 1.25 mA
